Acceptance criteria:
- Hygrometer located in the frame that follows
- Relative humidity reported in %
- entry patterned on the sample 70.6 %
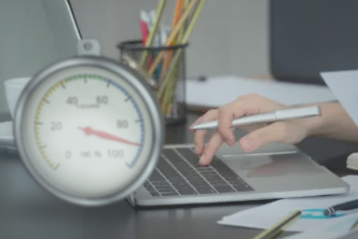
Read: 90 %
